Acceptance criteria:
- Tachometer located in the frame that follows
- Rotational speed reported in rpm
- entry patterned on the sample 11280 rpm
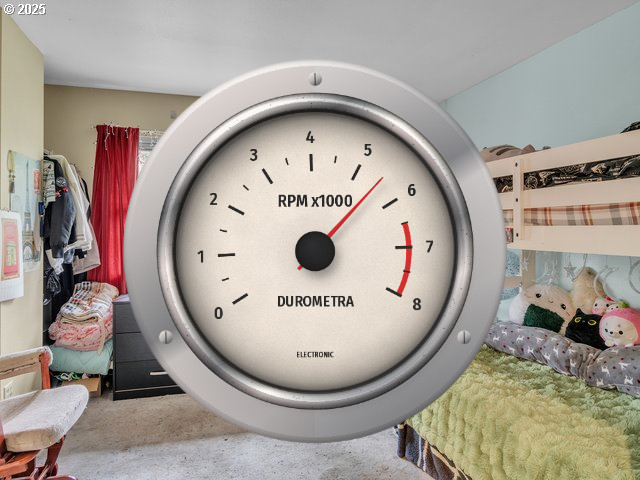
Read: 5500 rpm
